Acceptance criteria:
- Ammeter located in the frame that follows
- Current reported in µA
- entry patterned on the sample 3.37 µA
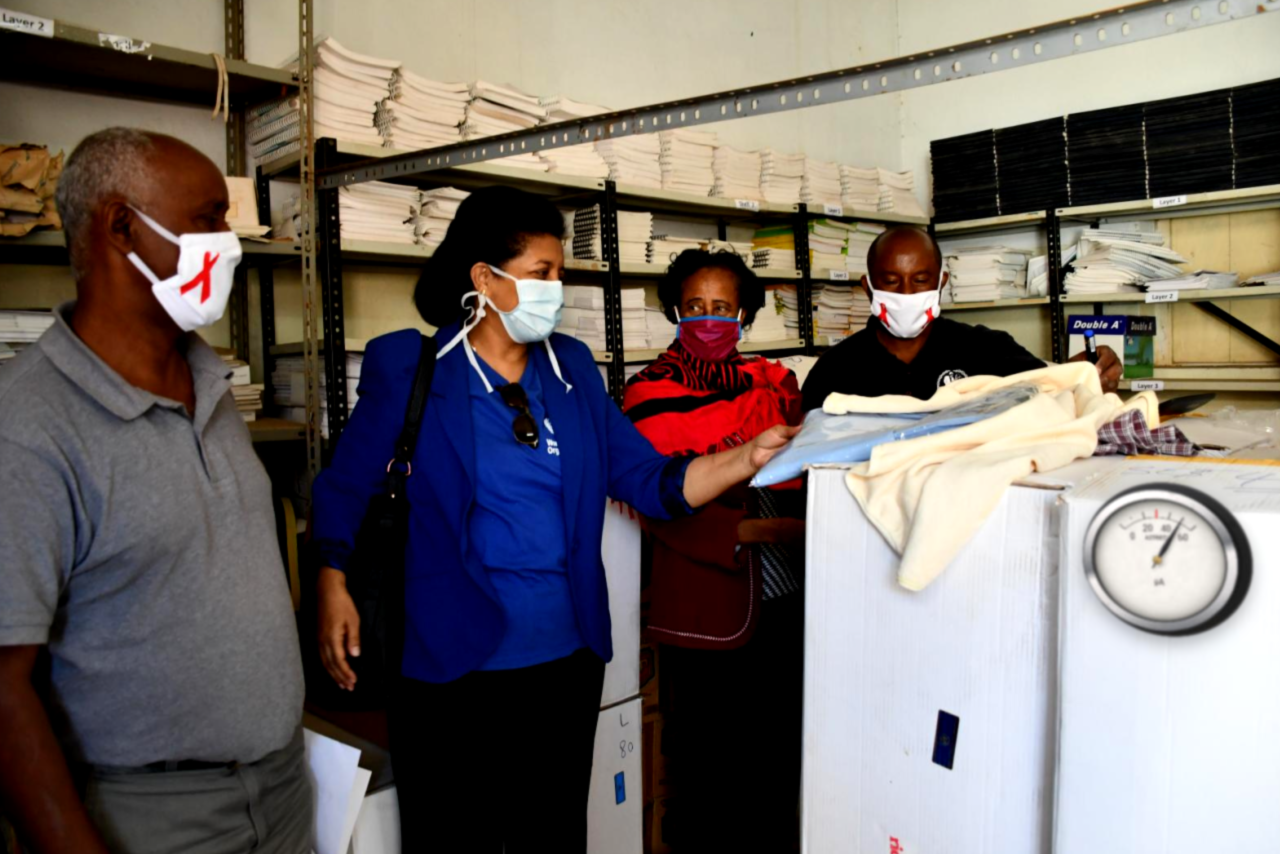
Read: 50 µA
